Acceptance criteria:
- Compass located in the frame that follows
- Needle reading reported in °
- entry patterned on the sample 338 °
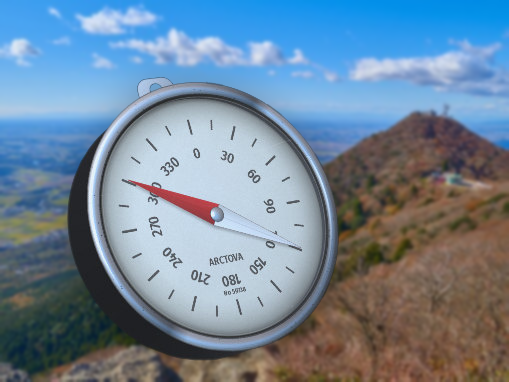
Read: 300 °
